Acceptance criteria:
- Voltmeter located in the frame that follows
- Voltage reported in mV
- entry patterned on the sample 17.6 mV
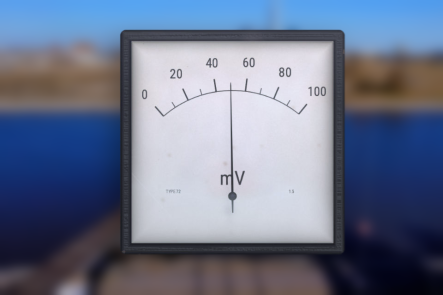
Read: 50 mV
